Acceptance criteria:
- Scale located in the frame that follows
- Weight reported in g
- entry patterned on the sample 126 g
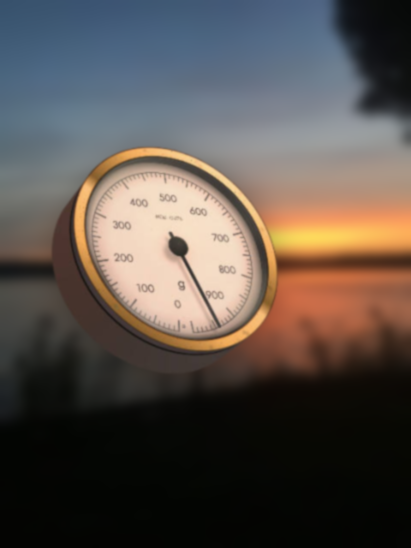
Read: 950 g
